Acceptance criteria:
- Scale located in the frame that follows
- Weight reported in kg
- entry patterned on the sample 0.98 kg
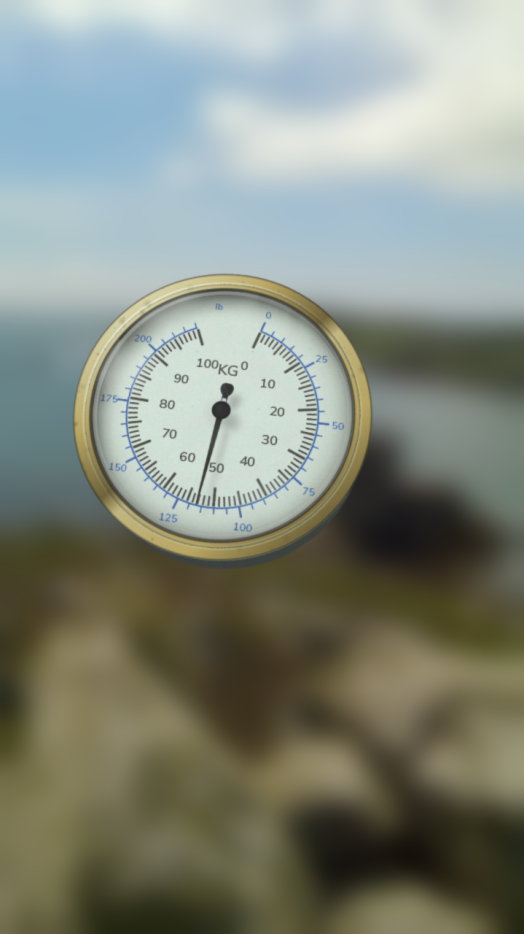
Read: 53 kg
